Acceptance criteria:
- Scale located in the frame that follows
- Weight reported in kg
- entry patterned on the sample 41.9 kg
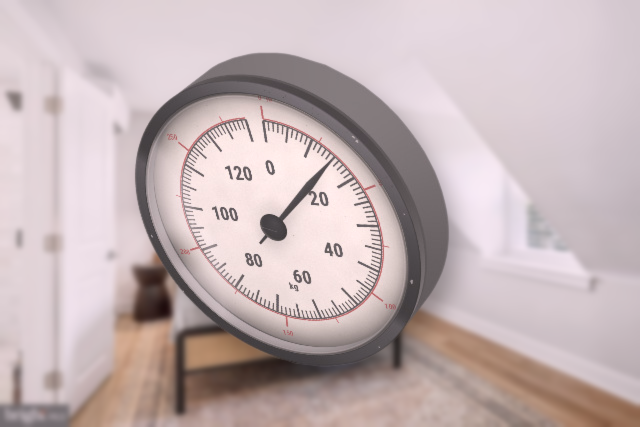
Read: 15 kg
